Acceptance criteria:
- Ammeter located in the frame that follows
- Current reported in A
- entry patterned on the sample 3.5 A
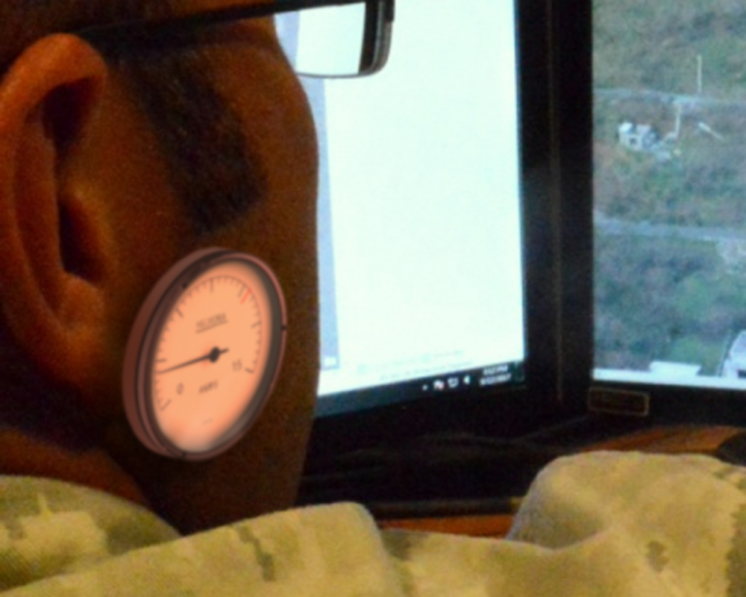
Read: 2 A
